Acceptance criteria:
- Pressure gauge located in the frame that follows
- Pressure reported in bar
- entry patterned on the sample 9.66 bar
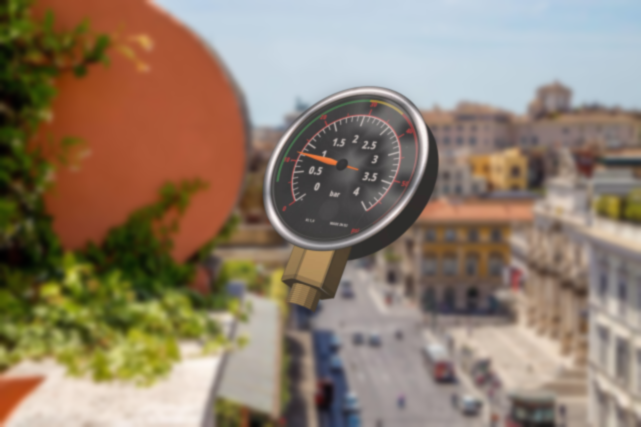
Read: 0.8 bar
